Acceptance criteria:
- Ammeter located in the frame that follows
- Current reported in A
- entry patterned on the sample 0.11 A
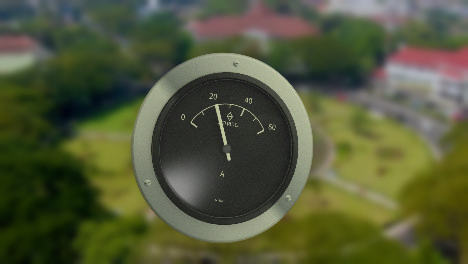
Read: 20 A
